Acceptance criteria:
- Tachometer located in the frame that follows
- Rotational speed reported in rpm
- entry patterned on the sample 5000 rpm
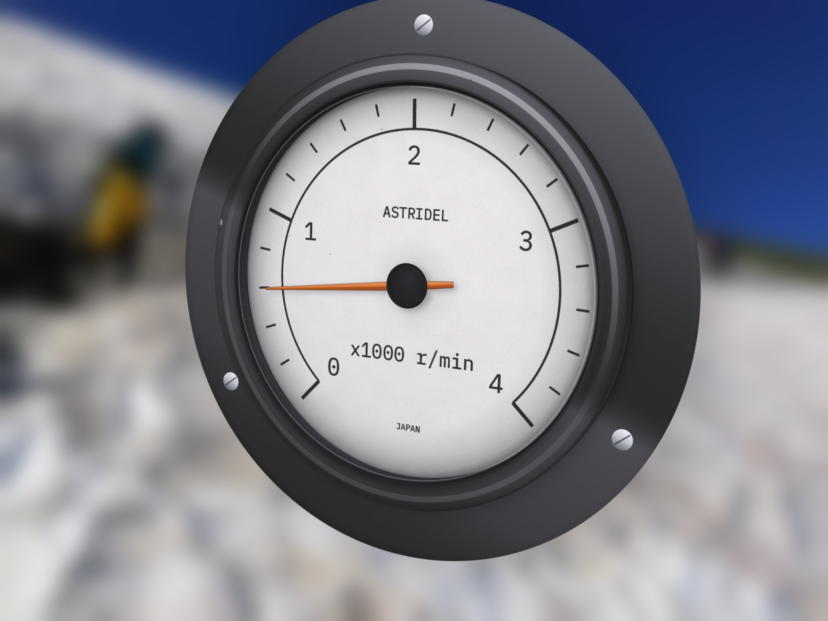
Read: 600 rpm
